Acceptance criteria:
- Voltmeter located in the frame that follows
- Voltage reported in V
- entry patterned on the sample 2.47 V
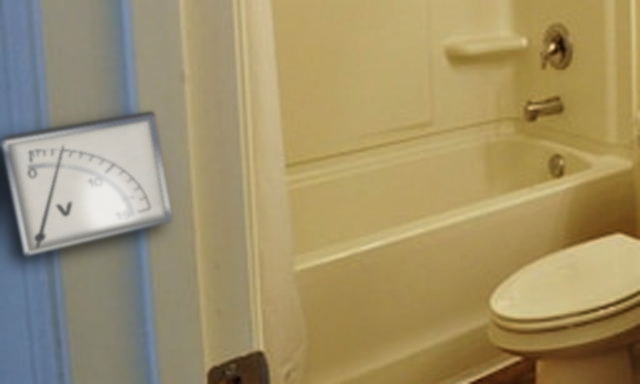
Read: 5 V
